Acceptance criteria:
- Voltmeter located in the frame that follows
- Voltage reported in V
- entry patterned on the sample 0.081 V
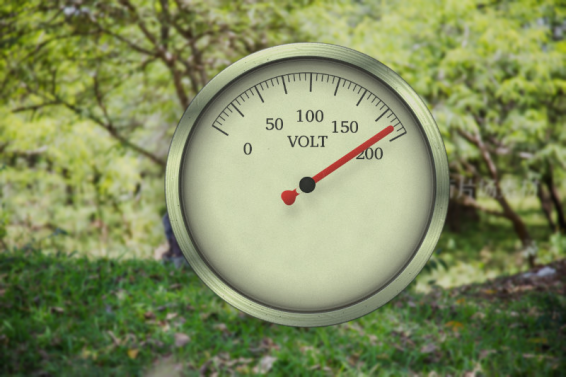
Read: 190 V
